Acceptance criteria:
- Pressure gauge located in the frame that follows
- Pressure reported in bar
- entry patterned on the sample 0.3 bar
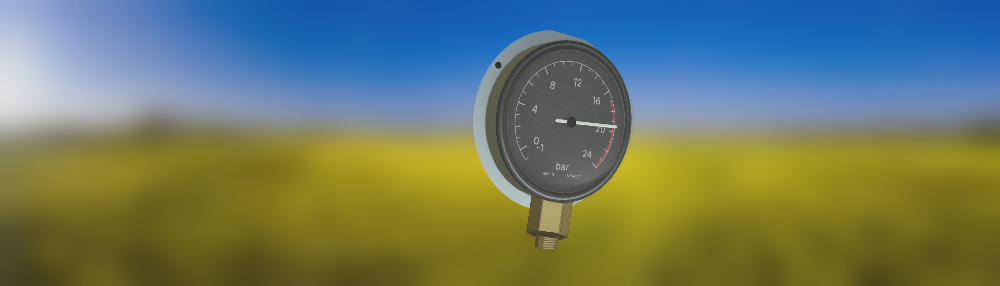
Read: 19.5 bar
